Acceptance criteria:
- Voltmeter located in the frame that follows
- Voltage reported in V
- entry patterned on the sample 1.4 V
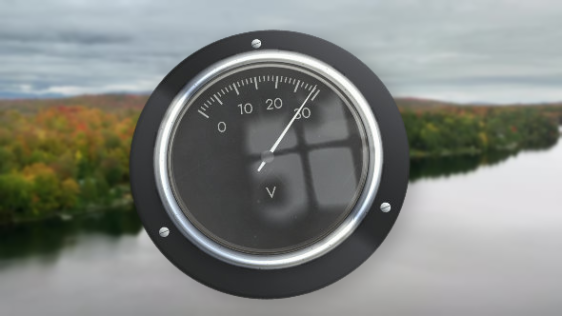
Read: 29 V
